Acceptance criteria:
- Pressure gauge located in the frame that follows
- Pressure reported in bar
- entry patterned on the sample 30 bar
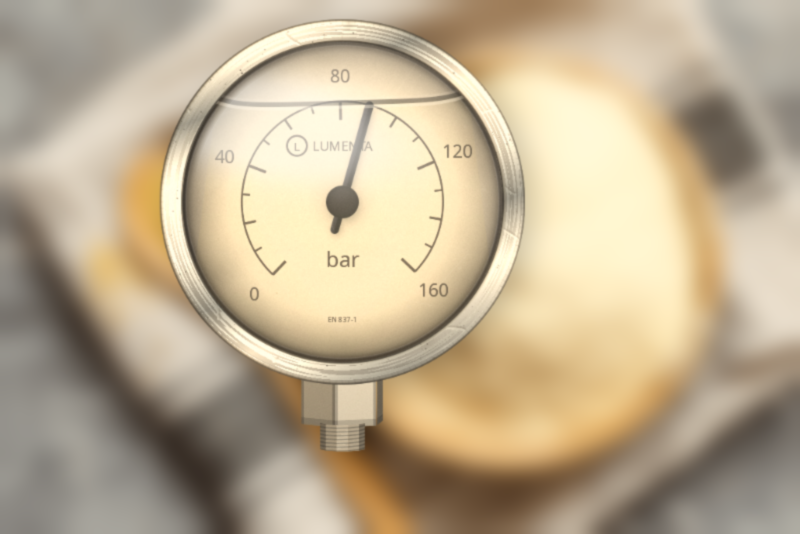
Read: 90 bar
